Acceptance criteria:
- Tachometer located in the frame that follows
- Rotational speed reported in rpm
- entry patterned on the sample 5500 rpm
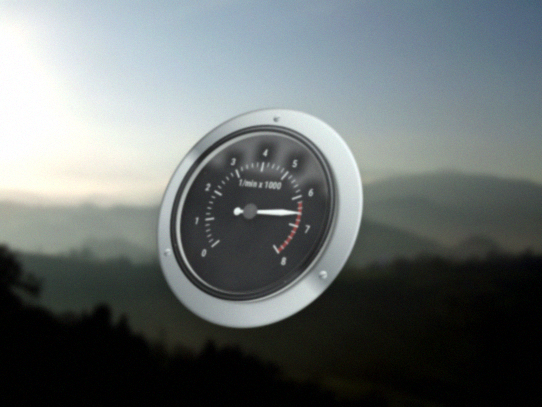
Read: 6600 rpm
